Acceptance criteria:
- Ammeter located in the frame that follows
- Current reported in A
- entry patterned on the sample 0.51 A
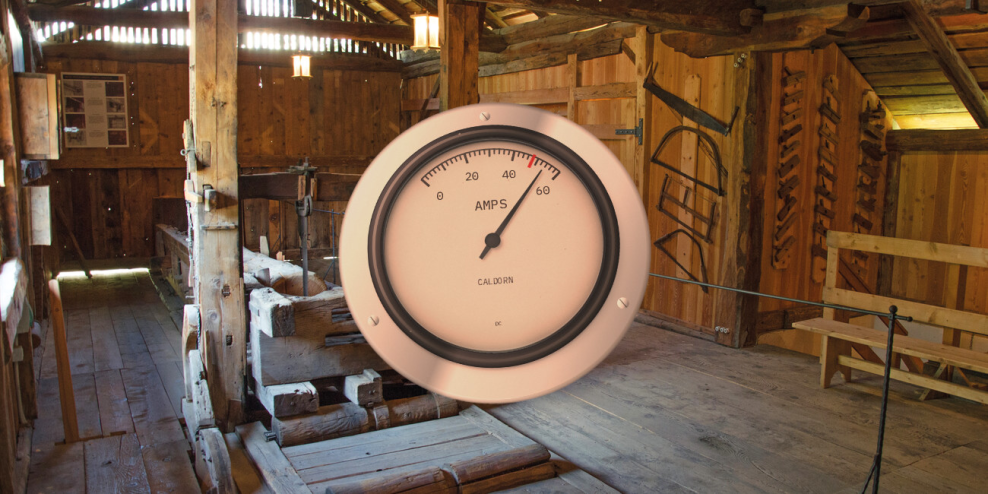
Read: 54 A
